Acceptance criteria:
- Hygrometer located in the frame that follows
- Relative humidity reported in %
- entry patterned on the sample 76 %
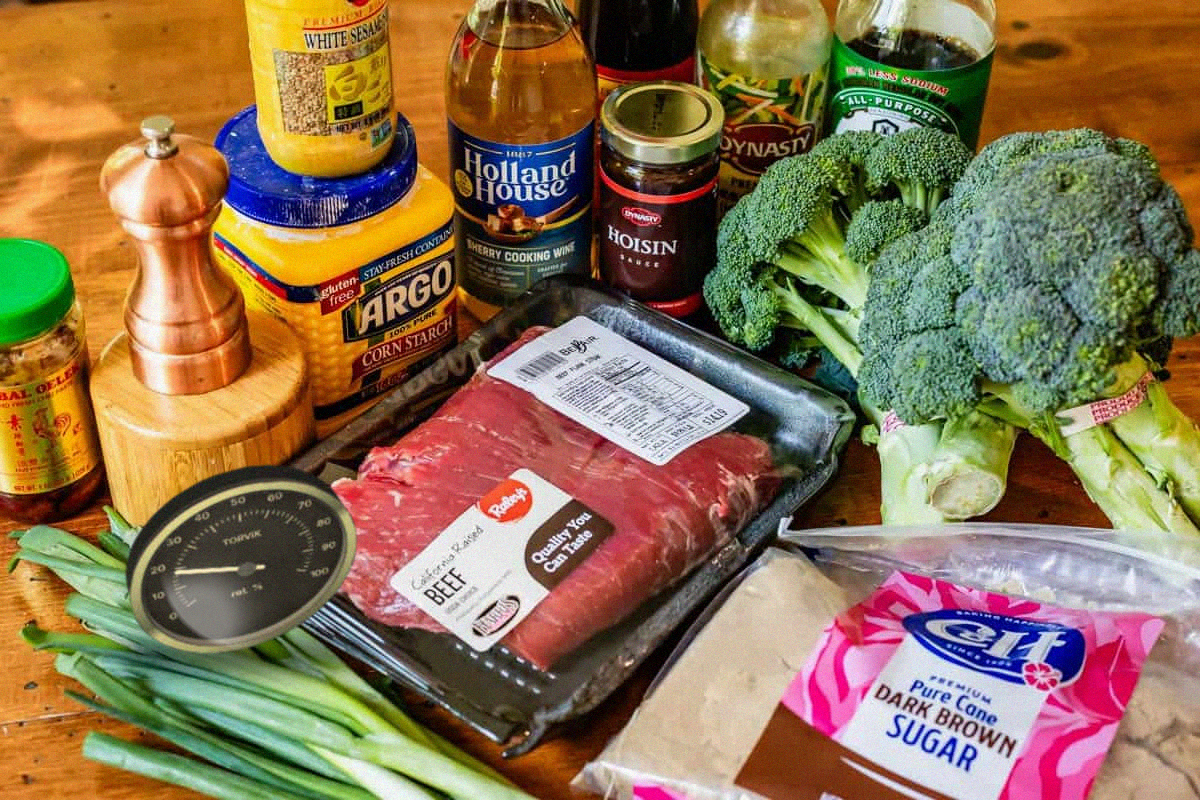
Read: 20 %
